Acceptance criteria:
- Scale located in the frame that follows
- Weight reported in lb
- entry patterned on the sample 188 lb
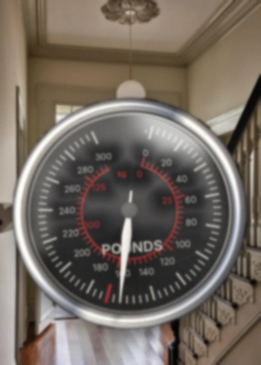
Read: 160 lb
